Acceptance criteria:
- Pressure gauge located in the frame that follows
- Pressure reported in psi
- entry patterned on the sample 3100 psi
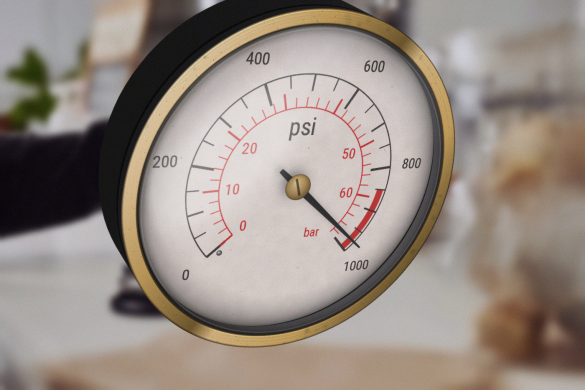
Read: 975 psi
